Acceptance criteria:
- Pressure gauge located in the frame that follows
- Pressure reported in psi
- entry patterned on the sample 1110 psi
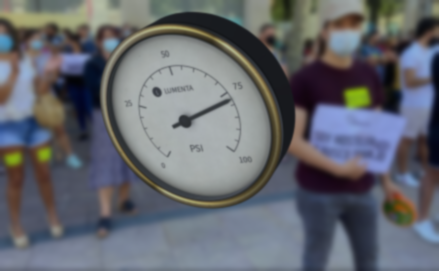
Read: 77.5 psi
